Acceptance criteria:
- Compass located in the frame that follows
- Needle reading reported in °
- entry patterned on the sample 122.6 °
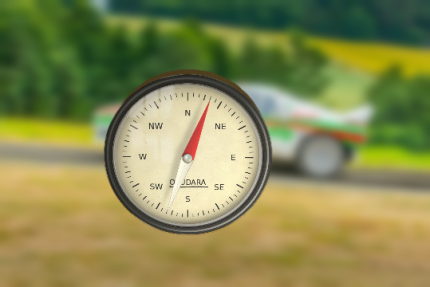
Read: 20 °
